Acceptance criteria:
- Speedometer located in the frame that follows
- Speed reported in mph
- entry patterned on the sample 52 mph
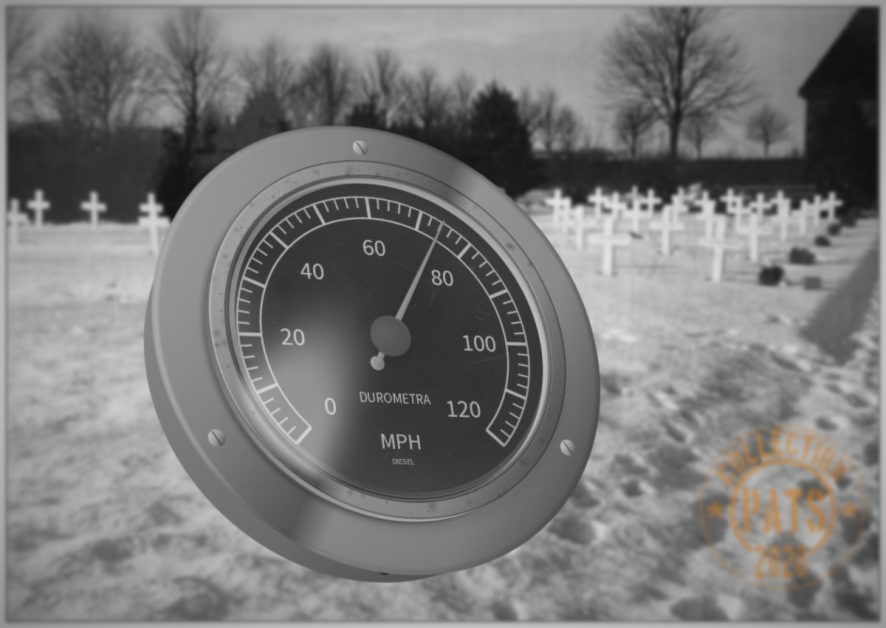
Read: 74 mph
